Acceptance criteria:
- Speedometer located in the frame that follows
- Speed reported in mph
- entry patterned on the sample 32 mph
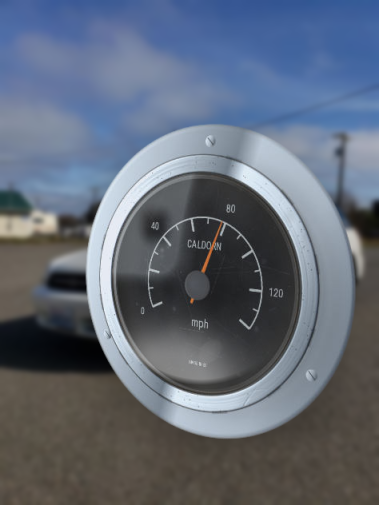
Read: 80 mph
